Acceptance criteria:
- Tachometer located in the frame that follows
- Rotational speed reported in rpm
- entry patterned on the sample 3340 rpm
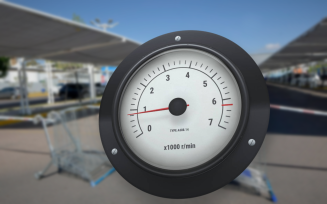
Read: 800 rpm
